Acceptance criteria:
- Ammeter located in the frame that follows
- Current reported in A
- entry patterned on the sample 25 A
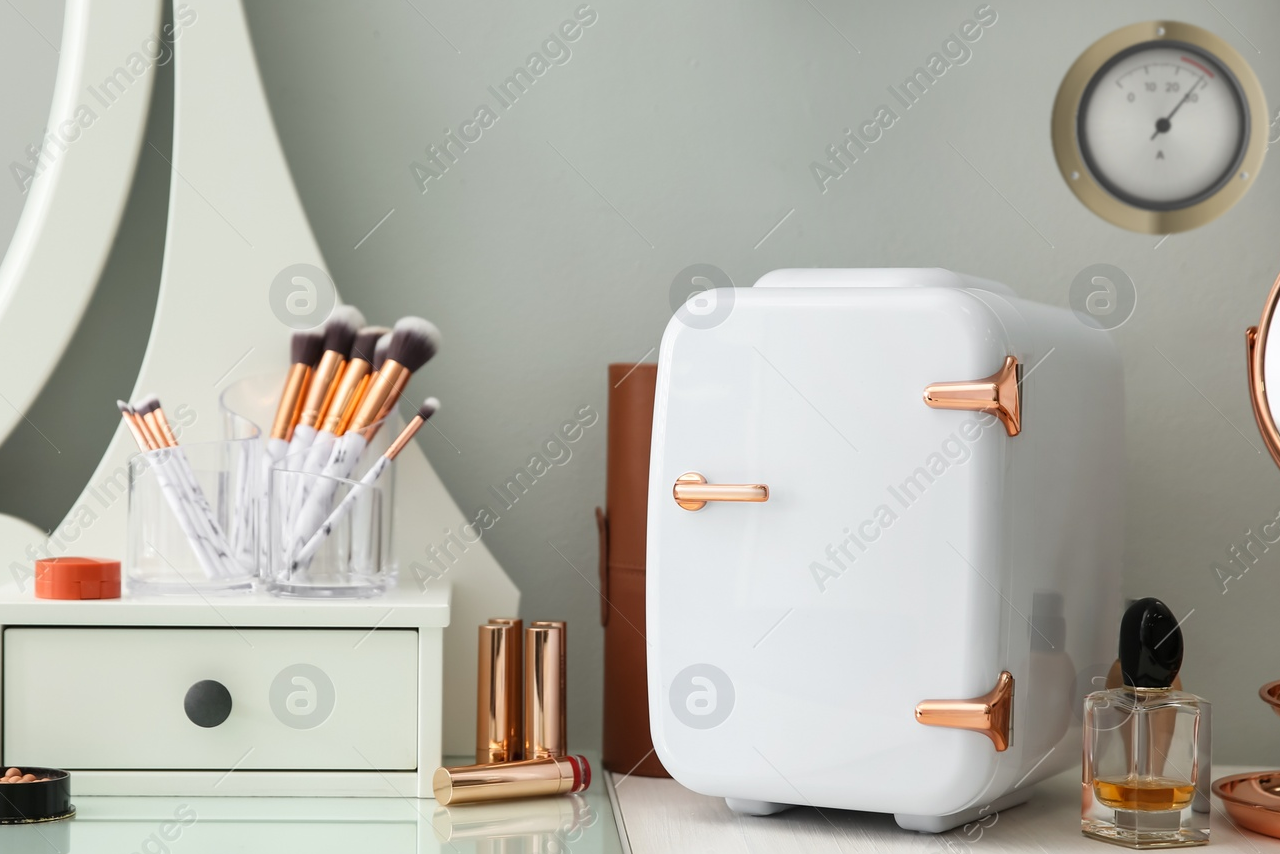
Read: 27.5 A
